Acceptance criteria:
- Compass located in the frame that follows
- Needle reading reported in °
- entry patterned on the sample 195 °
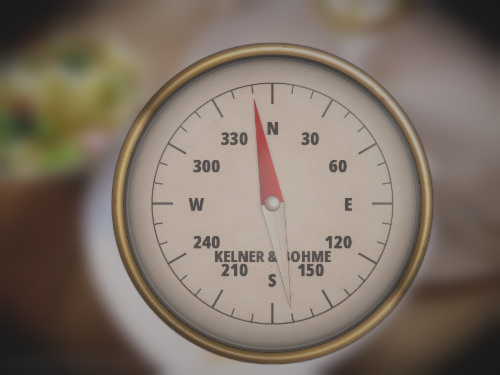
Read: 350 °
